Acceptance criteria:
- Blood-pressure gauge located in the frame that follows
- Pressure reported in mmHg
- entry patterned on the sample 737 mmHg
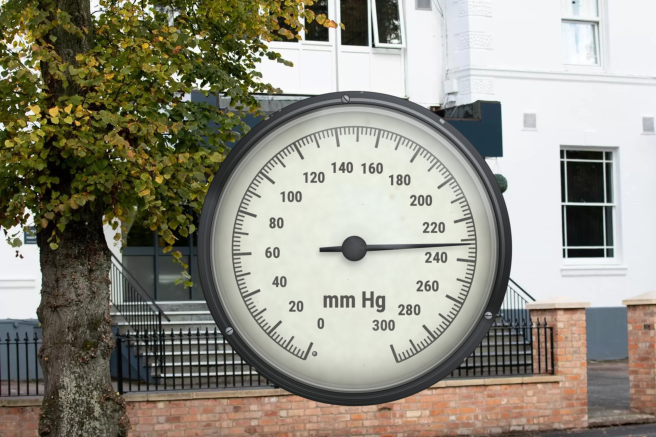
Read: 232 mmHg
